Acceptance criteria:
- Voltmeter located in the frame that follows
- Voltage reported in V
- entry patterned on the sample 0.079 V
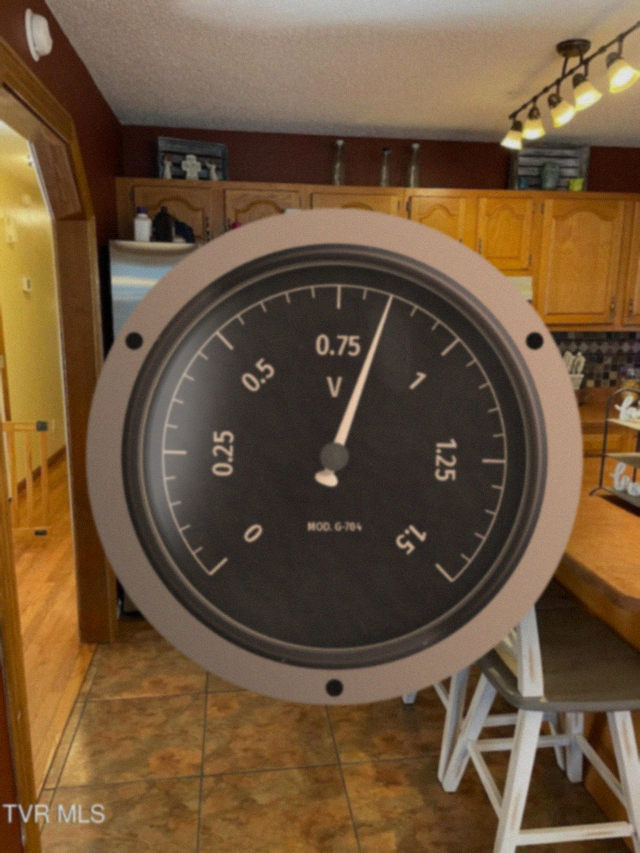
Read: 0.85 V
